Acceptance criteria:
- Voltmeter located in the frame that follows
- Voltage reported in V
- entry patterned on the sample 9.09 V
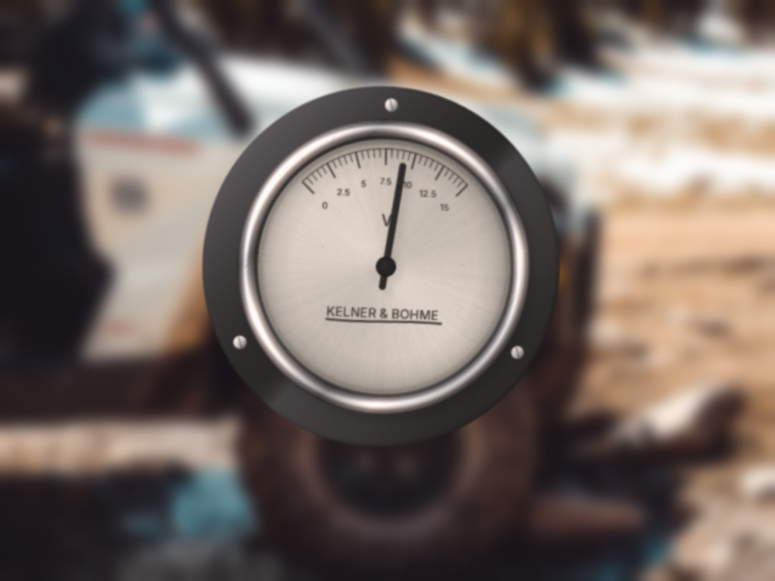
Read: 9 V
